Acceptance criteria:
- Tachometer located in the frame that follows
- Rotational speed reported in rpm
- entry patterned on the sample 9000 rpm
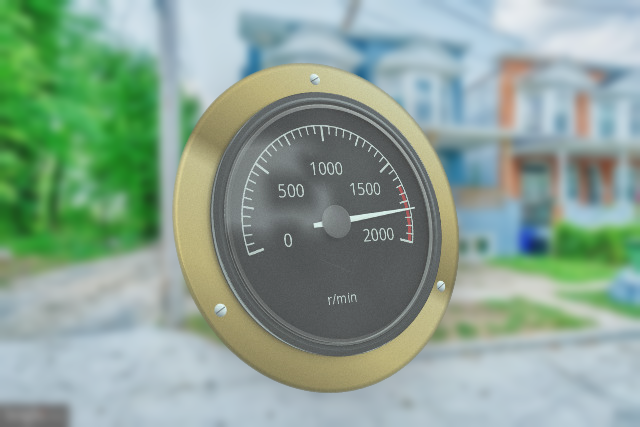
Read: 1800 rpm
